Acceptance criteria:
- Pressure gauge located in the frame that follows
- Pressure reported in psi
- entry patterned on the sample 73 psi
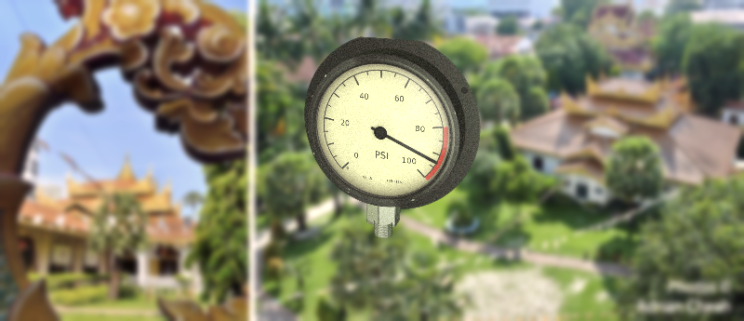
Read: 92.5 psi
